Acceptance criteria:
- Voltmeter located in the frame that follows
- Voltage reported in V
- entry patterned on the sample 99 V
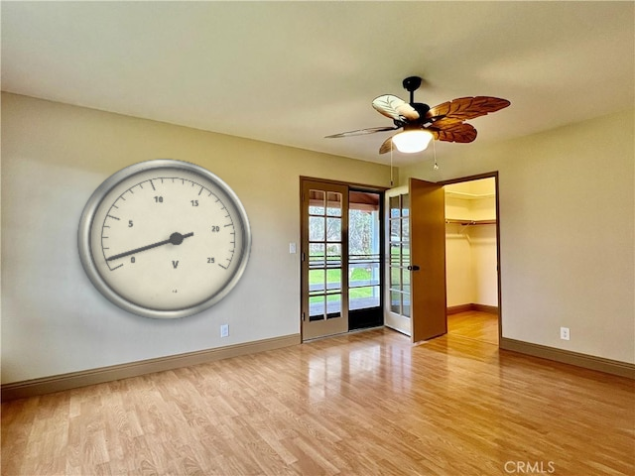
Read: 1 V
